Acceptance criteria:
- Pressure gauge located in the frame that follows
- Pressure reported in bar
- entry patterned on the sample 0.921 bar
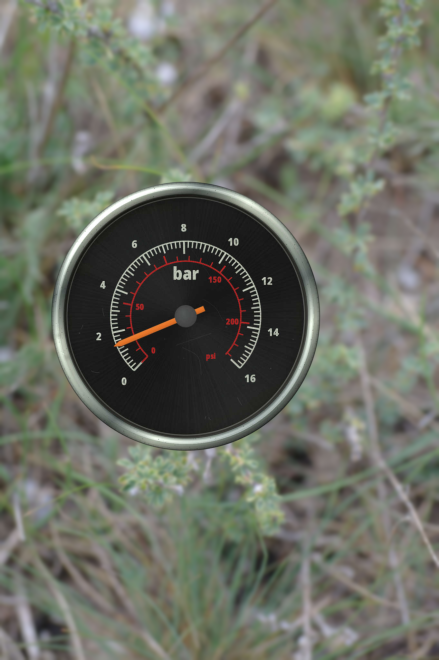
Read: 1.4 bar
